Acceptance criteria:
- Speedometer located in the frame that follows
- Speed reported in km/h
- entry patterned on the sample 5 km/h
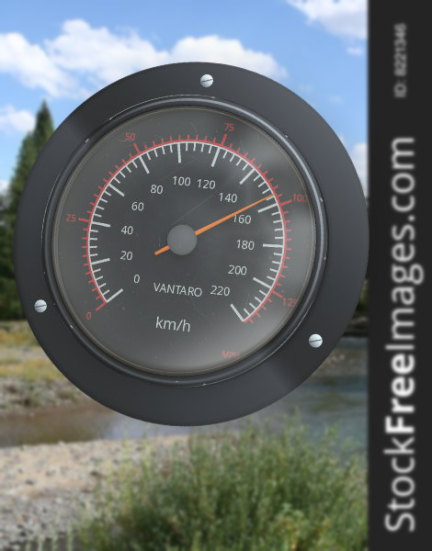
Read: 156 km/h
